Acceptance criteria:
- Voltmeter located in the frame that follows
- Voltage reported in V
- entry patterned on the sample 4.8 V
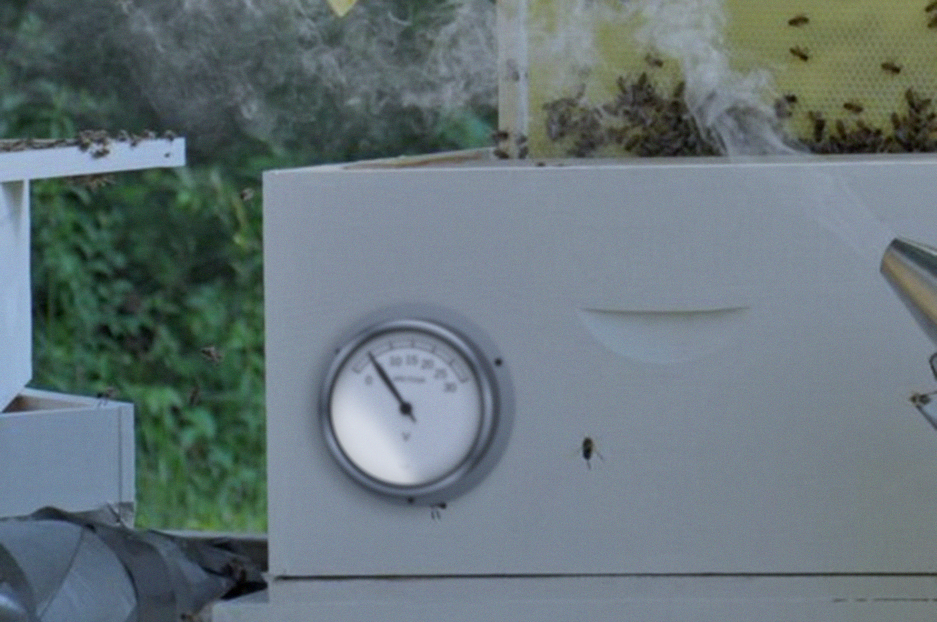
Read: 5 V
